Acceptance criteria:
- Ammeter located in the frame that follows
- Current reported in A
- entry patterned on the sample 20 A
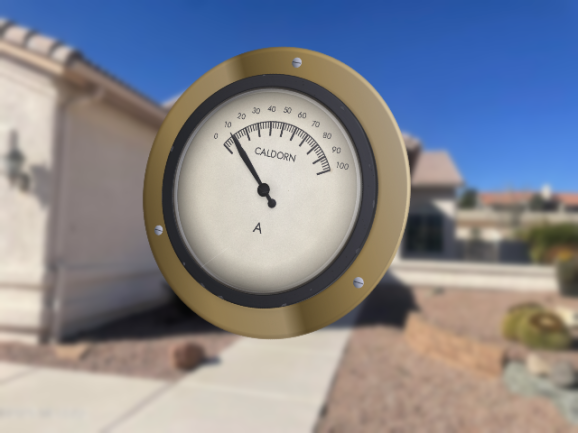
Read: 10 A
